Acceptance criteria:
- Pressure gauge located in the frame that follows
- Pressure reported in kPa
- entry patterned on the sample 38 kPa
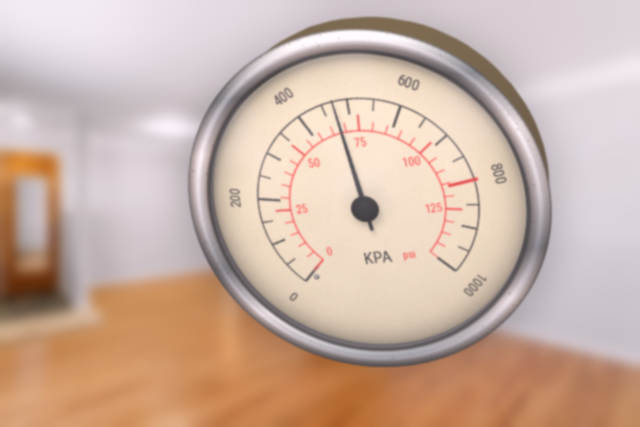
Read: 475 kPa
